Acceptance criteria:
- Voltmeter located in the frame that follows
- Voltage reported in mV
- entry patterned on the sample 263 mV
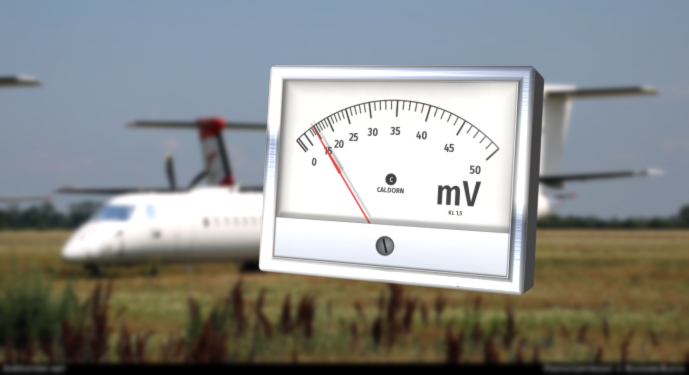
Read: 15 mV
